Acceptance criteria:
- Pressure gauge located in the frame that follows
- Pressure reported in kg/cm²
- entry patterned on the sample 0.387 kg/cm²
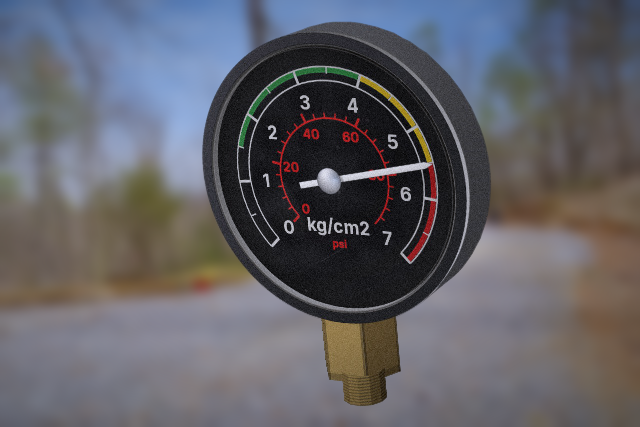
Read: 5.5 kg/cm²
